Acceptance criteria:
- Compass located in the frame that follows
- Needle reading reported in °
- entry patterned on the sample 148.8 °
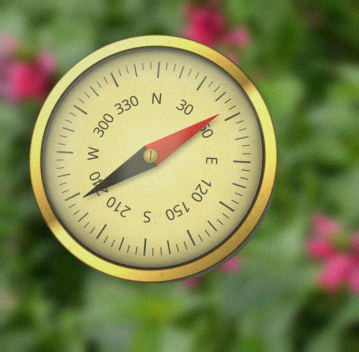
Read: 55 °
